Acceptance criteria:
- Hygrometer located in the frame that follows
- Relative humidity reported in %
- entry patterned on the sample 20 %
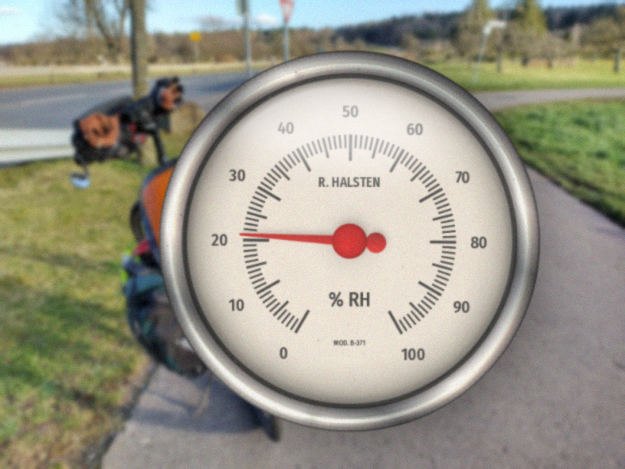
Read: 21 %
